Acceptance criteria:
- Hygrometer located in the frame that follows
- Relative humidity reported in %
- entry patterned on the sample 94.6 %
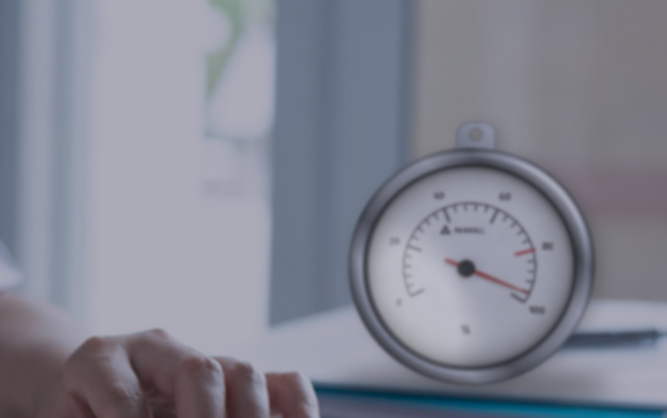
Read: 96 %
